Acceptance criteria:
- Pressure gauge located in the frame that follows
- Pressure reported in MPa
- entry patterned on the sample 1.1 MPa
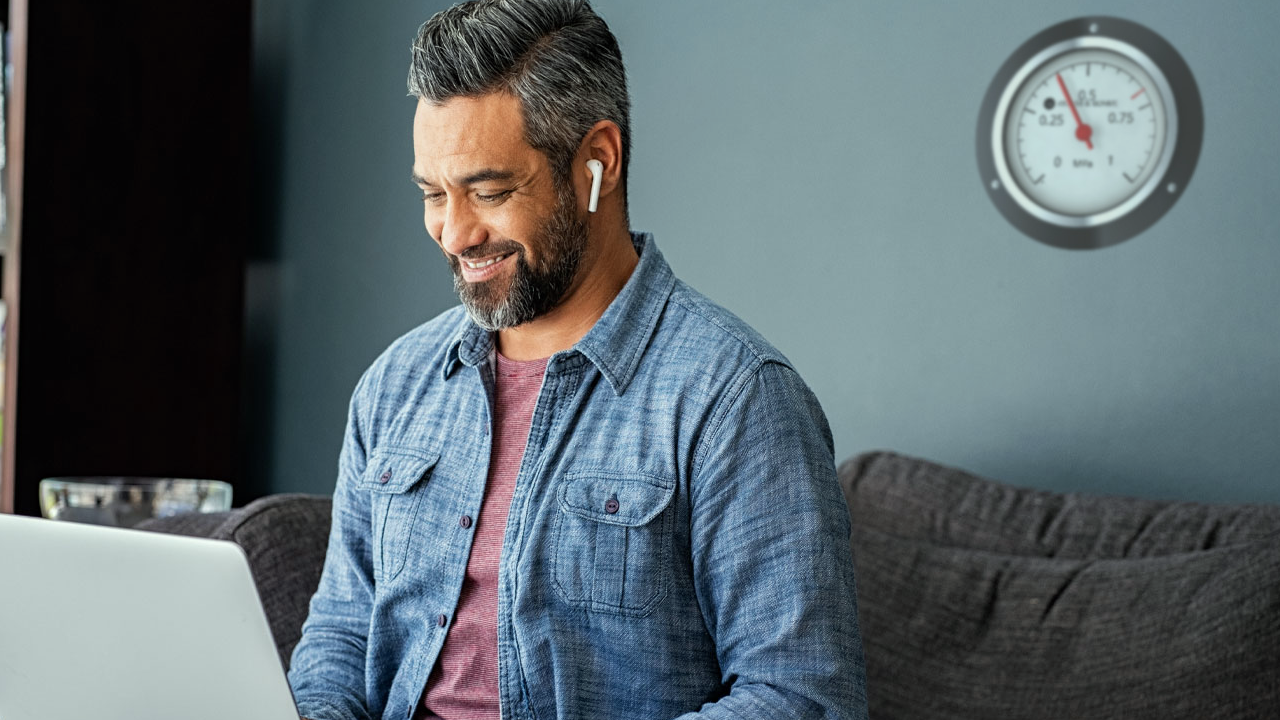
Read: 0.4 MPa
